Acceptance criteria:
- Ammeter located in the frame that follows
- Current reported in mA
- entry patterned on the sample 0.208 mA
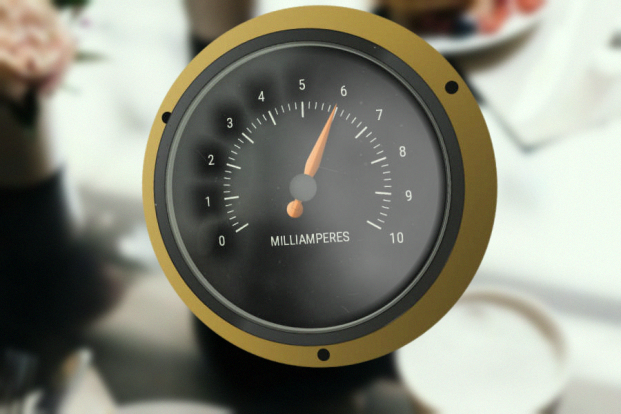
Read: 6 mA
